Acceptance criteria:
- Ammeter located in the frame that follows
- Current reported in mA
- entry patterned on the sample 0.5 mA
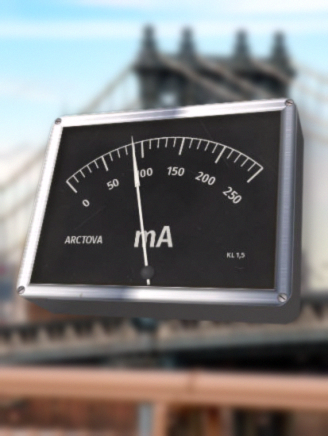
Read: 90 mA
